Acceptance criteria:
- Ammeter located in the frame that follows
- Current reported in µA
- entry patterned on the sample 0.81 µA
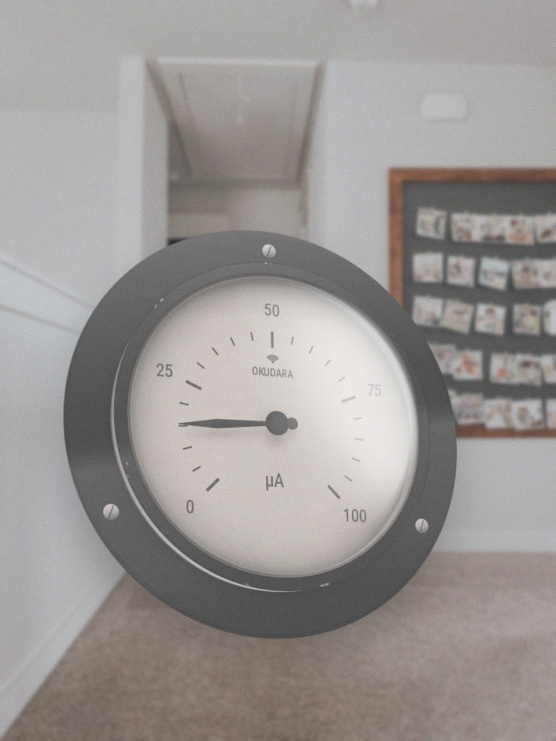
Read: 15 µA
